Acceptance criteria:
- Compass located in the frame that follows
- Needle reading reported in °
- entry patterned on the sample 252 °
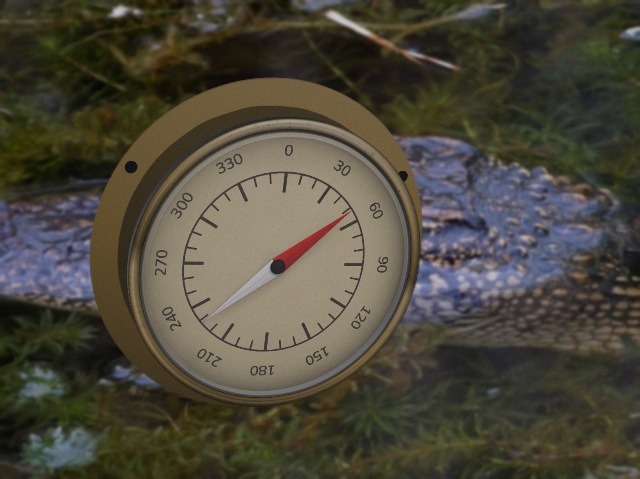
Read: 50 °
